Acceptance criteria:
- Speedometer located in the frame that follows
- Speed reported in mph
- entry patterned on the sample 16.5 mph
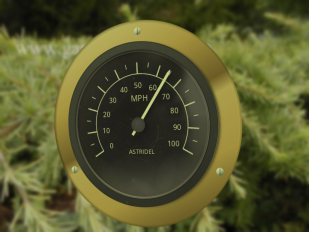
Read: 65 mph
